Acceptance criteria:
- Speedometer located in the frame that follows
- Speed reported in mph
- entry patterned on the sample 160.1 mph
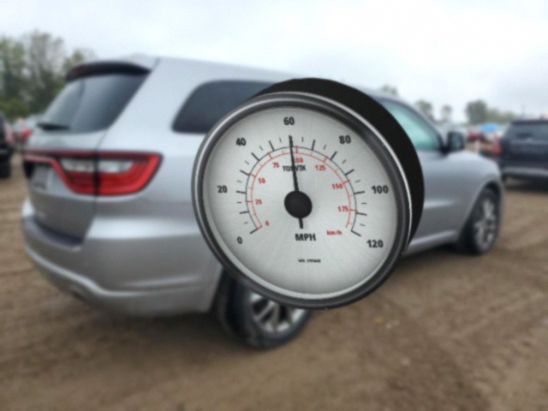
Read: 60 mph
